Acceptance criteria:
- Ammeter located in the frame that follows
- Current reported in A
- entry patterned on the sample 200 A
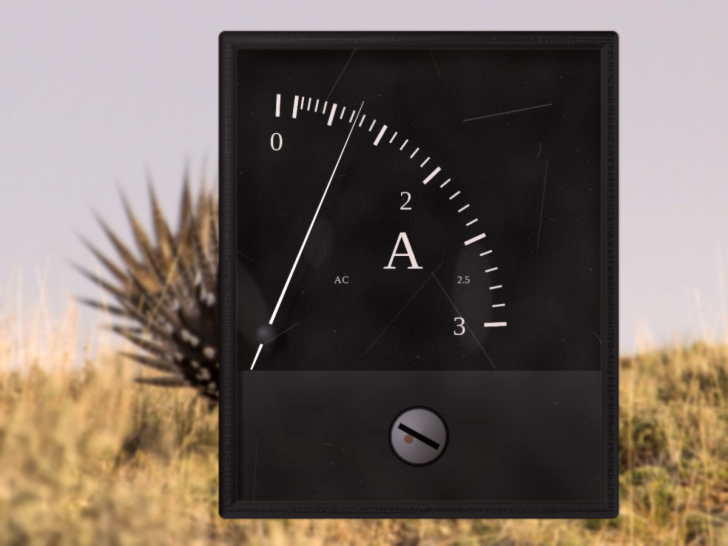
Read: 1.25 A
